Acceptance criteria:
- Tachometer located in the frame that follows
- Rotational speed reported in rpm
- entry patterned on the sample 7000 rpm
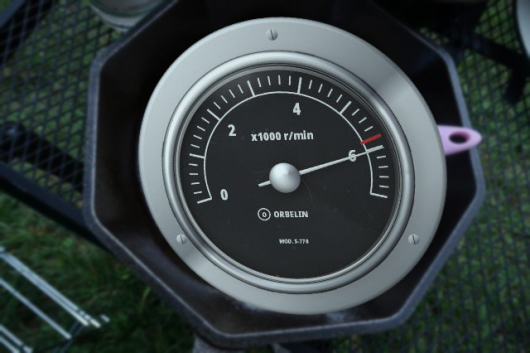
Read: 6000 rpm
